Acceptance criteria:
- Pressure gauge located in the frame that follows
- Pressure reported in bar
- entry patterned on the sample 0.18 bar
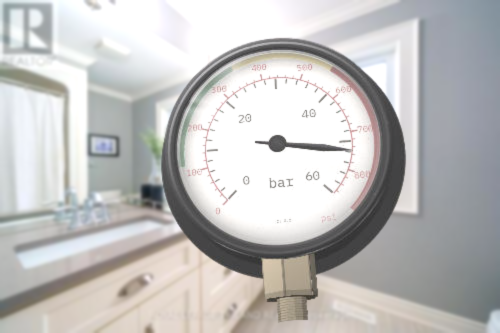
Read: 52 bar
